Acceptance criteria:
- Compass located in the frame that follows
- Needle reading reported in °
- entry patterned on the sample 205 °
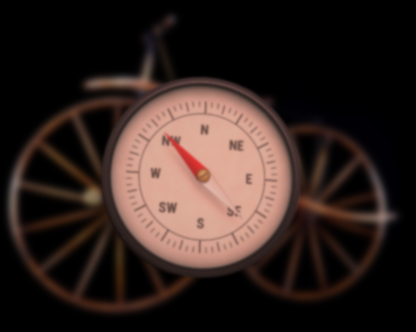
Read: 315 °
